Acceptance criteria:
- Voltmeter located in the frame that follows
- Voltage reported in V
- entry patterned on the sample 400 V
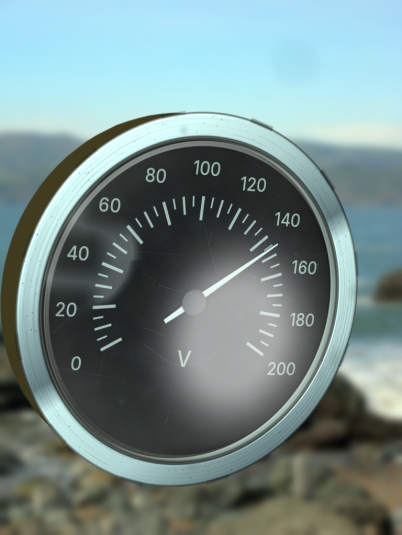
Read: 145 V
